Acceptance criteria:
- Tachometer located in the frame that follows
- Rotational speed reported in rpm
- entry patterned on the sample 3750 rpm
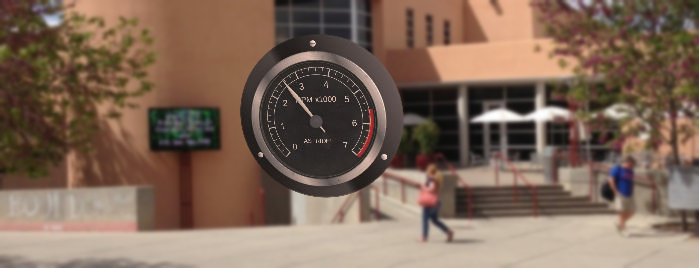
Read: 2600 rpm
